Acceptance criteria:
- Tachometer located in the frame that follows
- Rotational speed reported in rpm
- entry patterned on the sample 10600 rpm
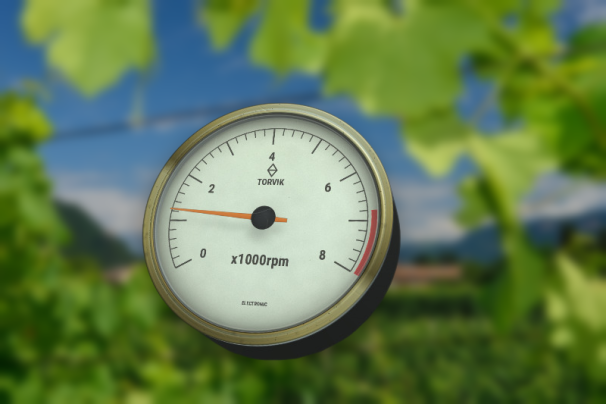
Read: 1200 rpm
